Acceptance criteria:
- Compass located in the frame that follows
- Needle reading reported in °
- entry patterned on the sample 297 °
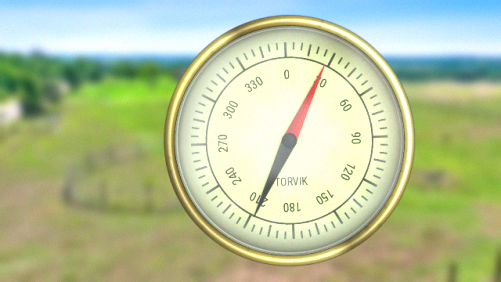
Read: 27.5 °
